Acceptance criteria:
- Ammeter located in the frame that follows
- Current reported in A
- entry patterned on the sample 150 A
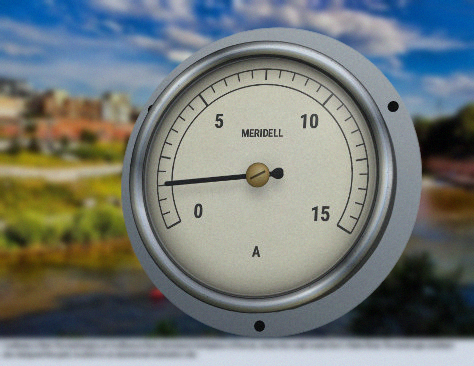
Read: 1.5 A
